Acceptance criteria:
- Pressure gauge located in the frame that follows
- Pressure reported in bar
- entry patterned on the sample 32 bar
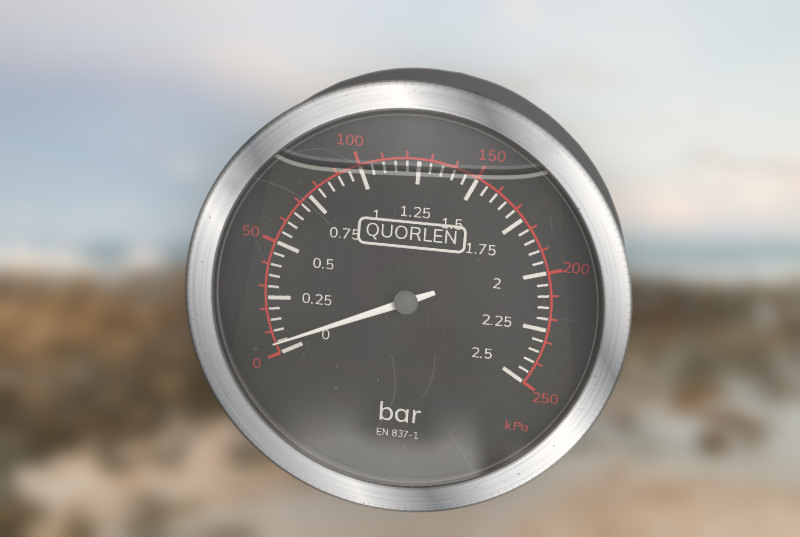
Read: 0.05 bar
